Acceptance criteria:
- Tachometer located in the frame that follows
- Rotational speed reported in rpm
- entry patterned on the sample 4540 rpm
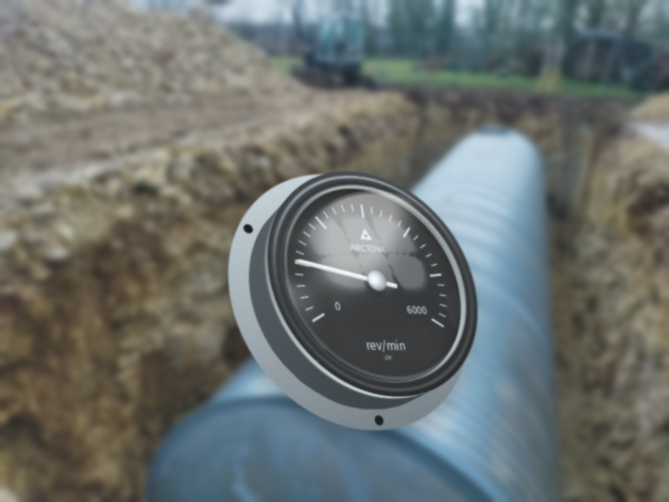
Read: 1000 rpm
